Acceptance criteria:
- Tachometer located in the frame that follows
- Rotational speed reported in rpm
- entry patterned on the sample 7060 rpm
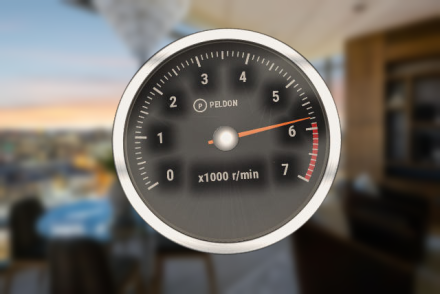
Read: 5800 rpm
